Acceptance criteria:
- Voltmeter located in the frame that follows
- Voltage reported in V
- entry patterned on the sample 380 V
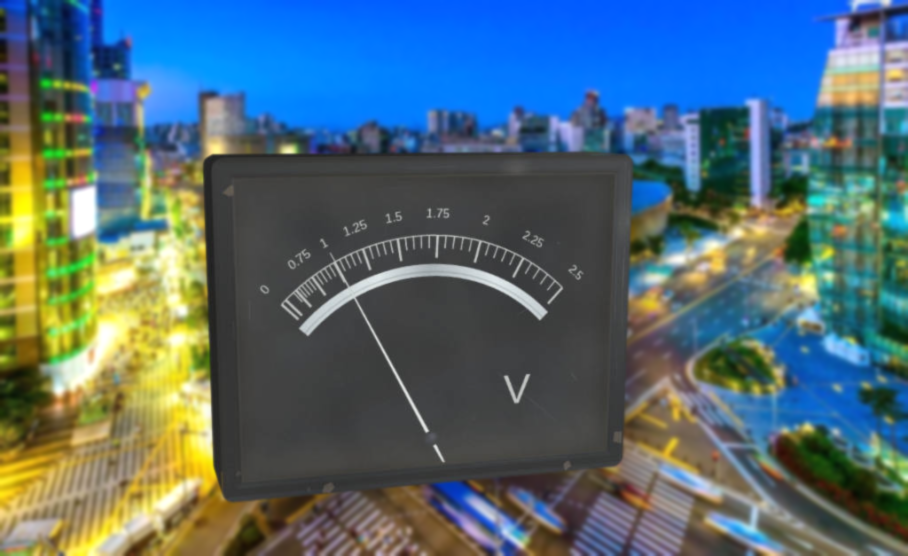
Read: 1 V
